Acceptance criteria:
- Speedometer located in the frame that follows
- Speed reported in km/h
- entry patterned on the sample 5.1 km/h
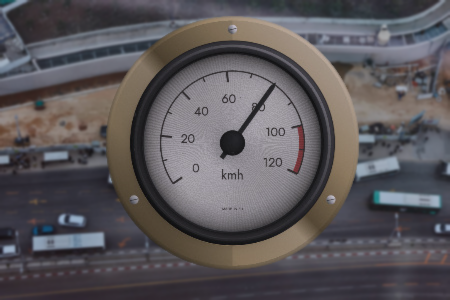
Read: 80 km/h
